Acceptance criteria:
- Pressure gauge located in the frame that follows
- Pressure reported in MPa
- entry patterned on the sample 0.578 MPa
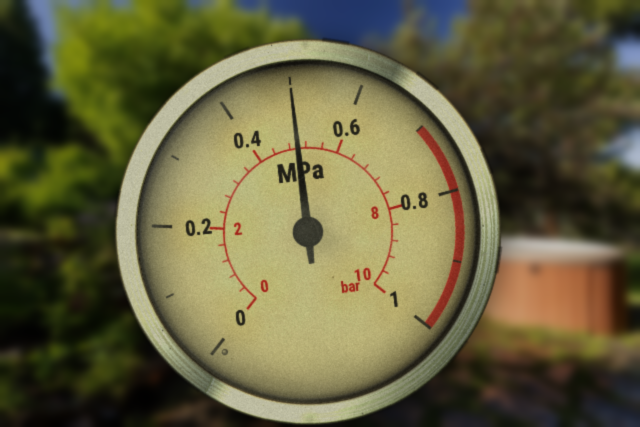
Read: 0.5 MPa
